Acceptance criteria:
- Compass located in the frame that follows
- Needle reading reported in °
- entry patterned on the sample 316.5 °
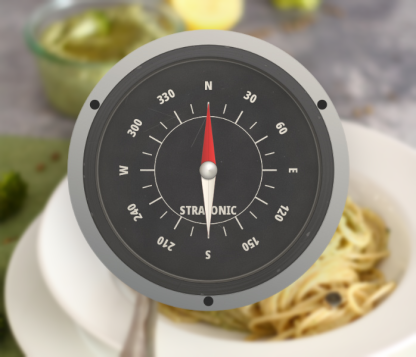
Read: 0 °
